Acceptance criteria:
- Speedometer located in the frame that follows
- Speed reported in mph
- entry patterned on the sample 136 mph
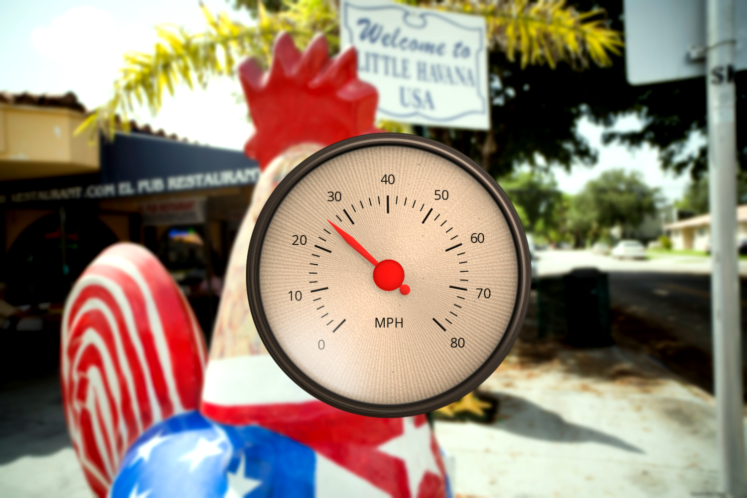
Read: 26 mph
